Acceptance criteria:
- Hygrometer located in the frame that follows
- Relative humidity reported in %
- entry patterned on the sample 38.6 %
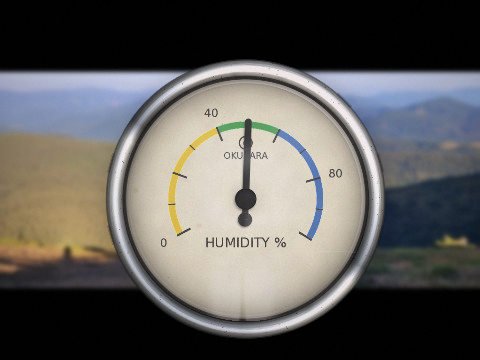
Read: 50 %
